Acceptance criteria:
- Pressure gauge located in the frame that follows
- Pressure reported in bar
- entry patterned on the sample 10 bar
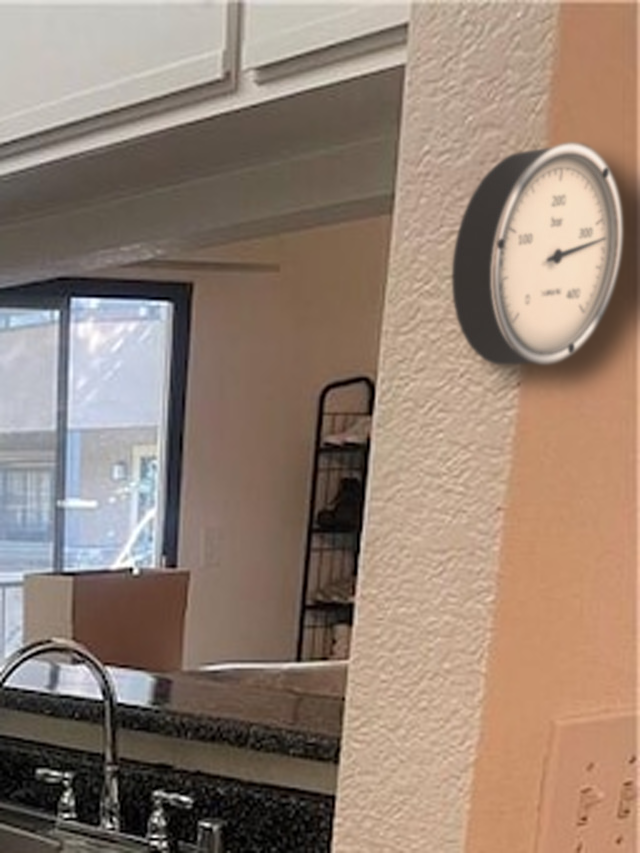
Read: 320 bar
